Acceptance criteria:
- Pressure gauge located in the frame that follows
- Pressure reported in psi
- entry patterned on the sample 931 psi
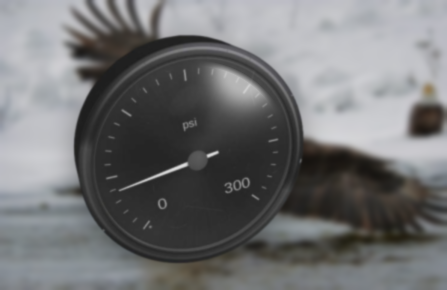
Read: 40 psi
